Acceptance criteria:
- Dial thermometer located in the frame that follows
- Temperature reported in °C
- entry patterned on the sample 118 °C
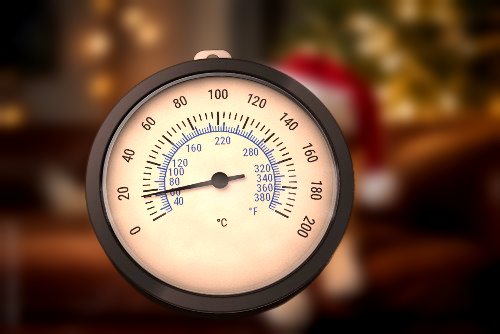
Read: 16 °C
